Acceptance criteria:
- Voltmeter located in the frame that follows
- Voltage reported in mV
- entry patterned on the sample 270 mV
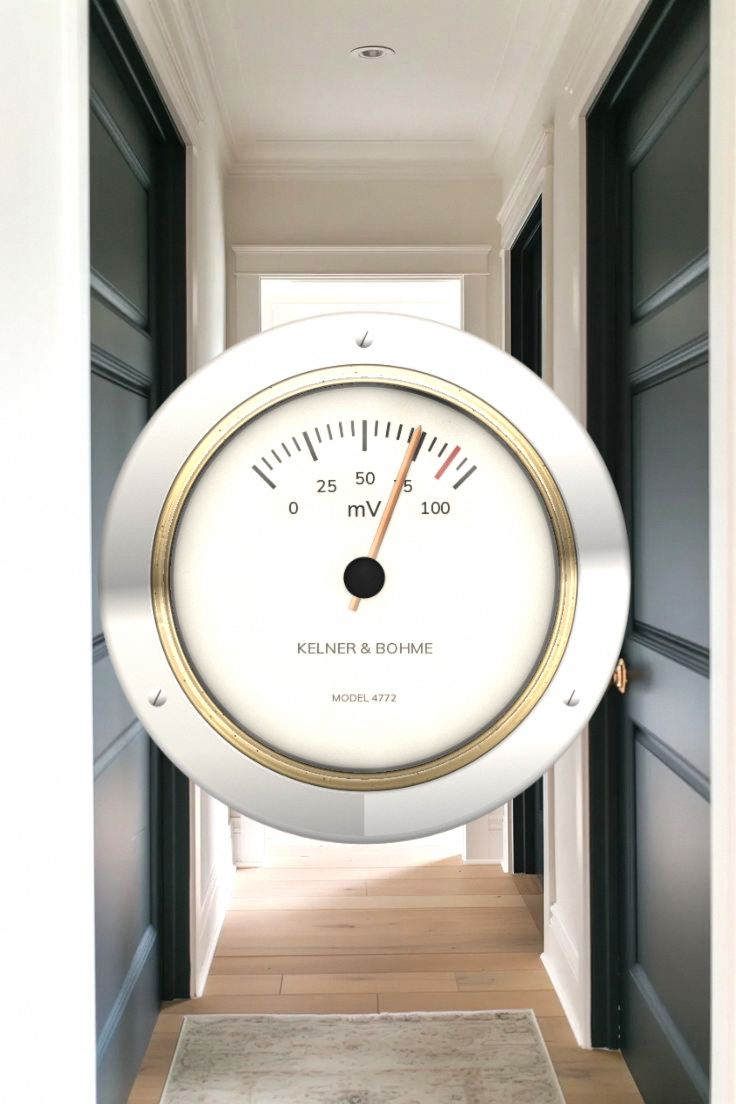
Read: 72.5 mV
